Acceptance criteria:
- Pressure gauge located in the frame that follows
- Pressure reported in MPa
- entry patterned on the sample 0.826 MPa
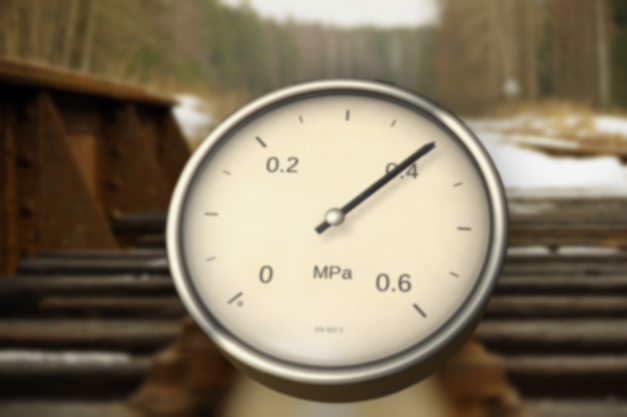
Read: 0.4 MPa
